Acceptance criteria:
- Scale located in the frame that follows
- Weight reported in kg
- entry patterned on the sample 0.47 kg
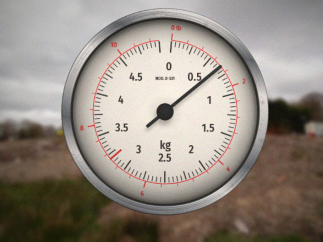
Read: 0.65 kg
